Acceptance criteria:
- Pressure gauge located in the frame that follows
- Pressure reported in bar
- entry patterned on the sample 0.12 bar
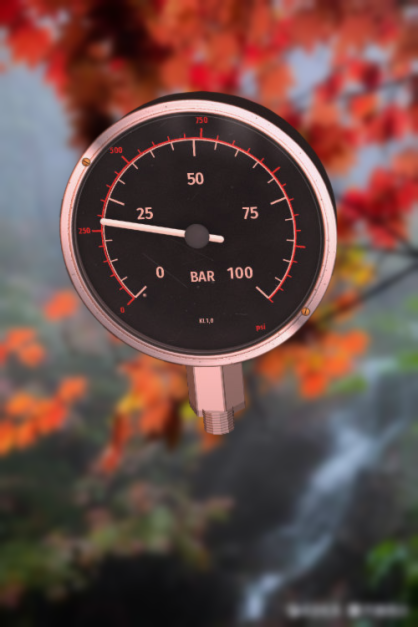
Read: 20 bar
